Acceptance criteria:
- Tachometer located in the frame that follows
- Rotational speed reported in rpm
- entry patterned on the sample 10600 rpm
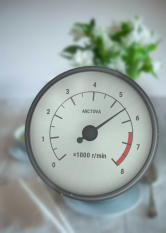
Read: 5500 rpm
